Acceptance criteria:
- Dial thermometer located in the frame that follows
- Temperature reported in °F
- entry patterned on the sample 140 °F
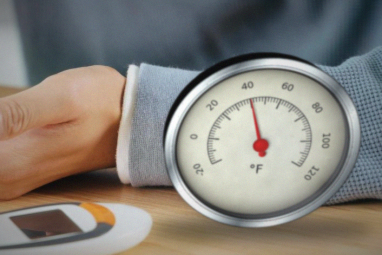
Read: 40 °F
